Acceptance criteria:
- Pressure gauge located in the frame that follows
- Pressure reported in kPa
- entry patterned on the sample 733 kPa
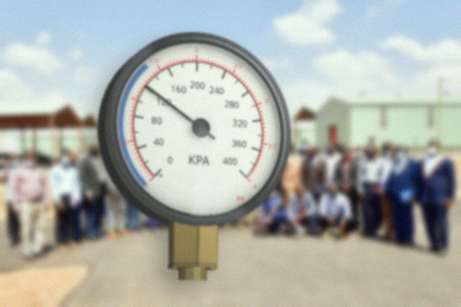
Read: 120 kPa
